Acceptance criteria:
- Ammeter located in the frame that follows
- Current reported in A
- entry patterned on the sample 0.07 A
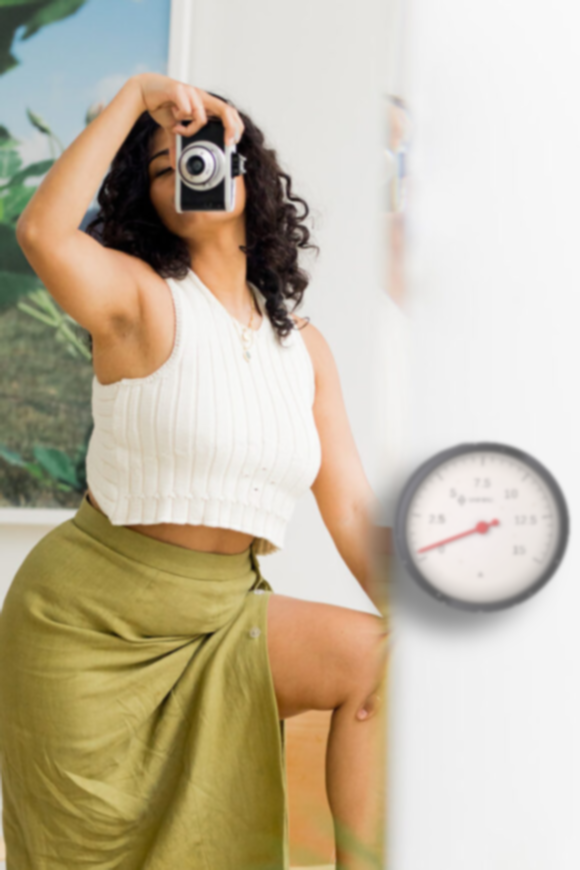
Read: 0.5 A
